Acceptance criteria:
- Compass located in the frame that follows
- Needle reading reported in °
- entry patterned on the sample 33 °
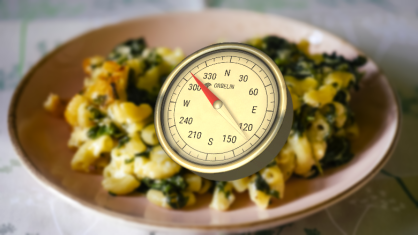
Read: 310 °
